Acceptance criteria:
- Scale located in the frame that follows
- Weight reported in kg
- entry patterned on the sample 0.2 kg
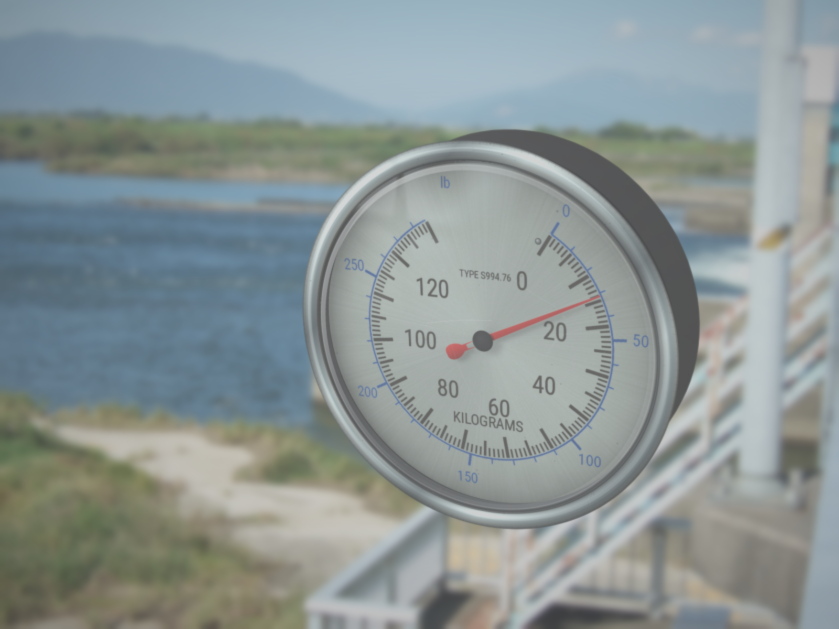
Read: 14 kg
